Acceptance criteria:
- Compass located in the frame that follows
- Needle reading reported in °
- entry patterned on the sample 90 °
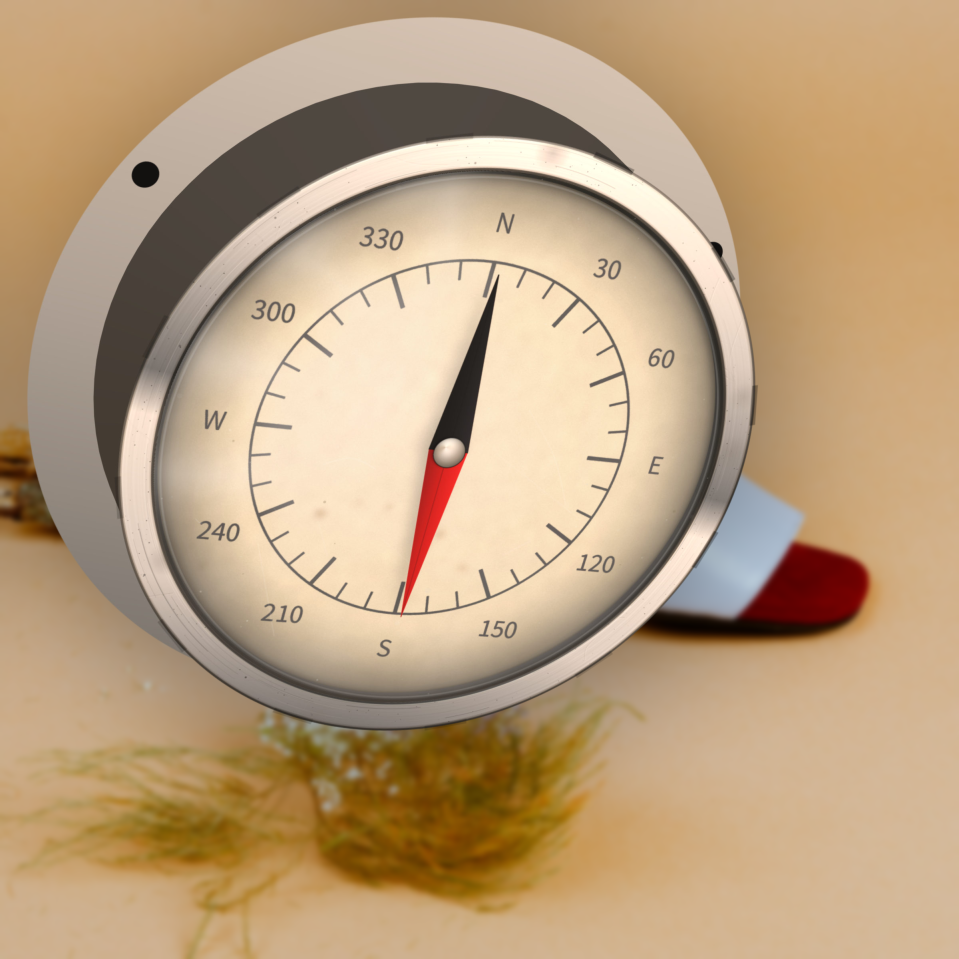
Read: 180 °
